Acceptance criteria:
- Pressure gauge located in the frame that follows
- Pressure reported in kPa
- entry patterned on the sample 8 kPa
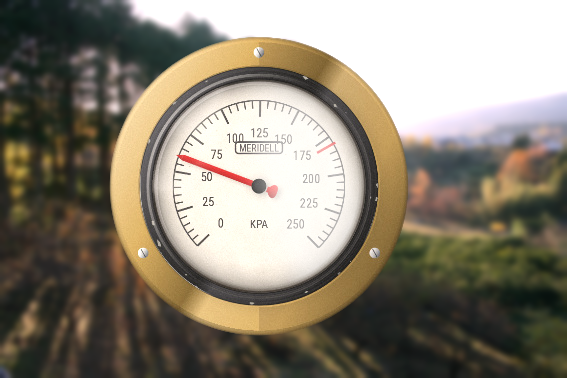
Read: 60 kPa
